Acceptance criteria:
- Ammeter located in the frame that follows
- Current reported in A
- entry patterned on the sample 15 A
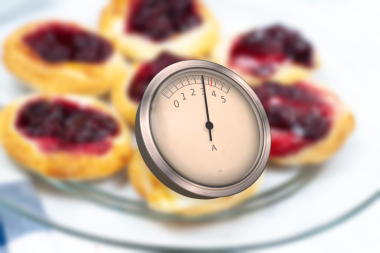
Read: 3 A
